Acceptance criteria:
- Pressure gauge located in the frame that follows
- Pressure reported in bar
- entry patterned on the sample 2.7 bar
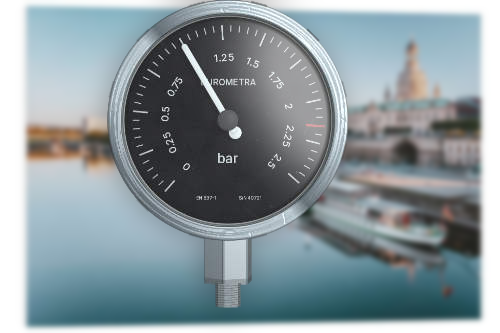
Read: 1 bar
